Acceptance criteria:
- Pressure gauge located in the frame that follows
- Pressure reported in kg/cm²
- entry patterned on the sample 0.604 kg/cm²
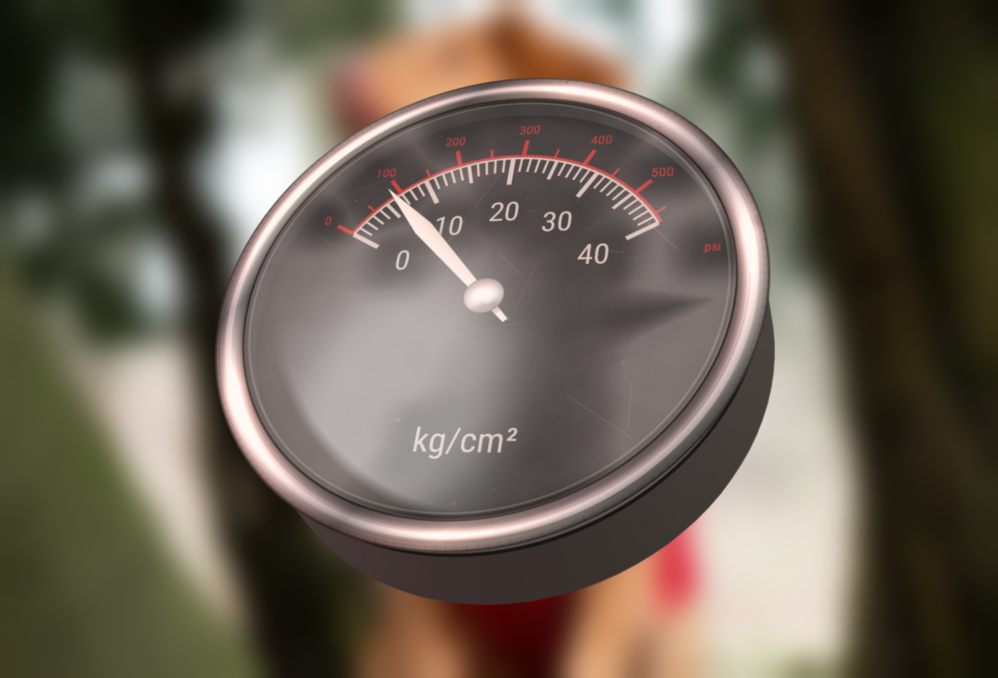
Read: 6 kg/cm²
